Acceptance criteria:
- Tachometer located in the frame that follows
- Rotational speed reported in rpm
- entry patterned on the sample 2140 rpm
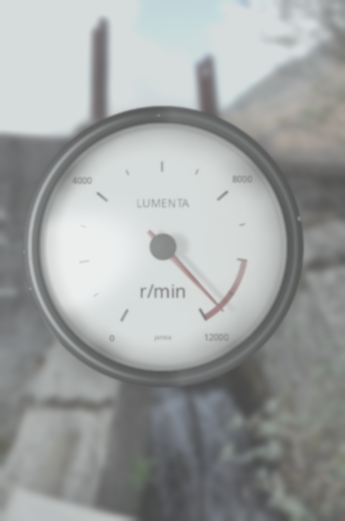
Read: 11500 rpm
